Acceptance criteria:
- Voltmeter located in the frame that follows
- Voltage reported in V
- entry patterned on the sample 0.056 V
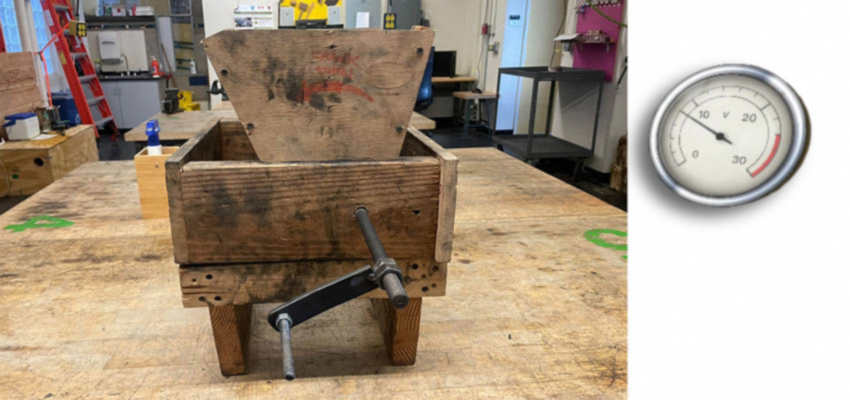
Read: 8 V
